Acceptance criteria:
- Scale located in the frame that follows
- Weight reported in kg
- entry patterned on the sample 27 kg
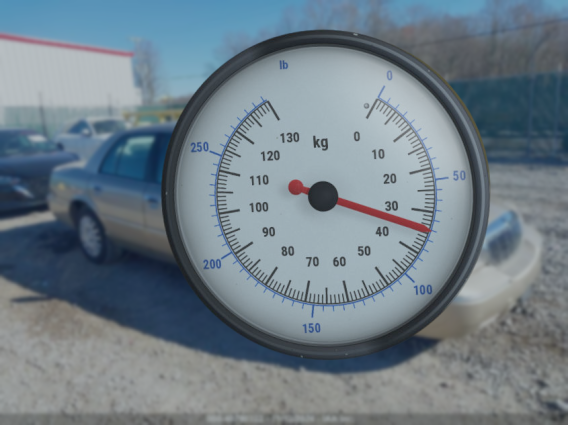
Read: 34 kg
